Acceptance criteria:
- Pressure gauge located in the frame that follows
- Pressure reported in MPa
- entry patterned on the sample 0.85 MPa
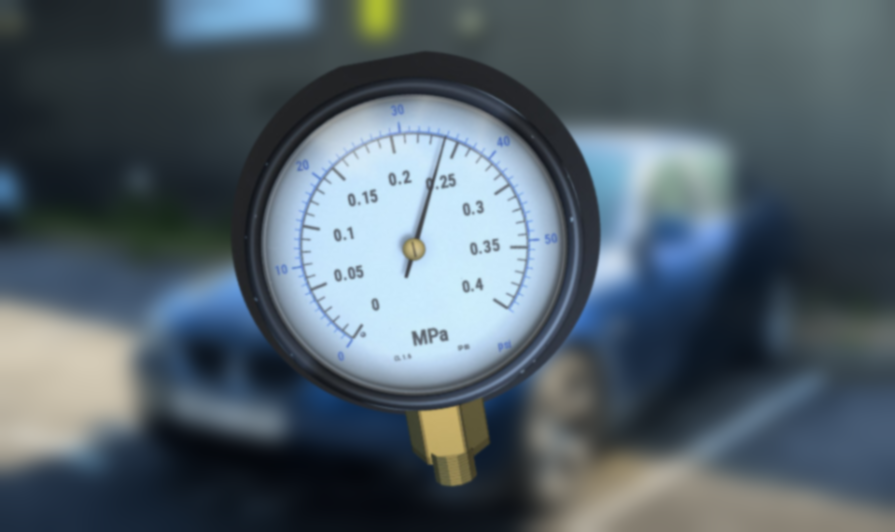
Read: 0.24 MPa
